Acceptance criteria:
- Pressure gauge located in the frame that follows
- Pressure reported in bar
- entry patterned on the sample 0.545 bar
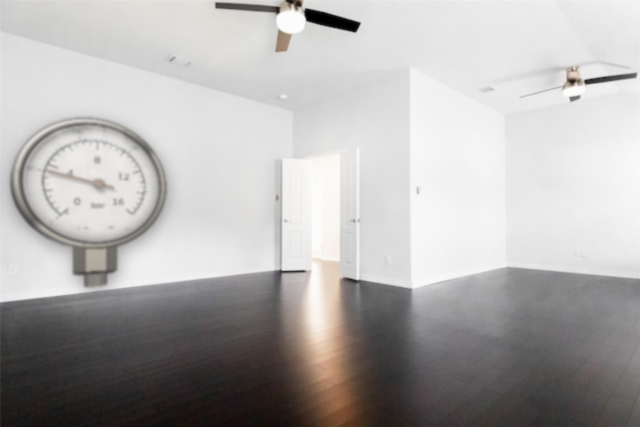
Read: 3.5 bar
